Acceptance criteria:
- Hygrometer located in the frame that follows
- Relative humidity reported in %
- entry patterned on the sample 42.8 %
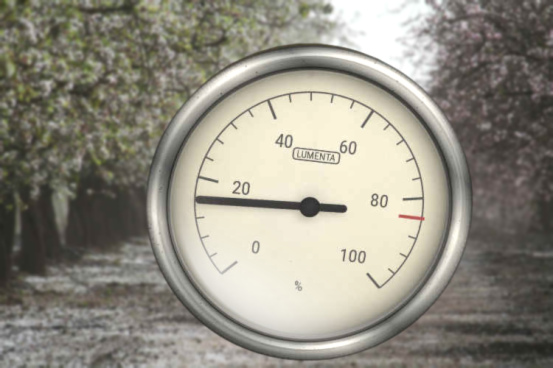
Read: 16 %
